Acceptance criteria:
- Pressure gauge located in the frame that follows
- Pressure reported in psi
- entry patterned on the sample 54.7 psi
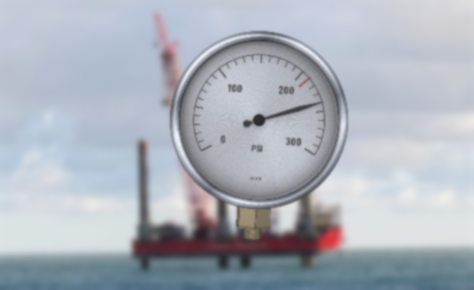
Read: 240 psi
